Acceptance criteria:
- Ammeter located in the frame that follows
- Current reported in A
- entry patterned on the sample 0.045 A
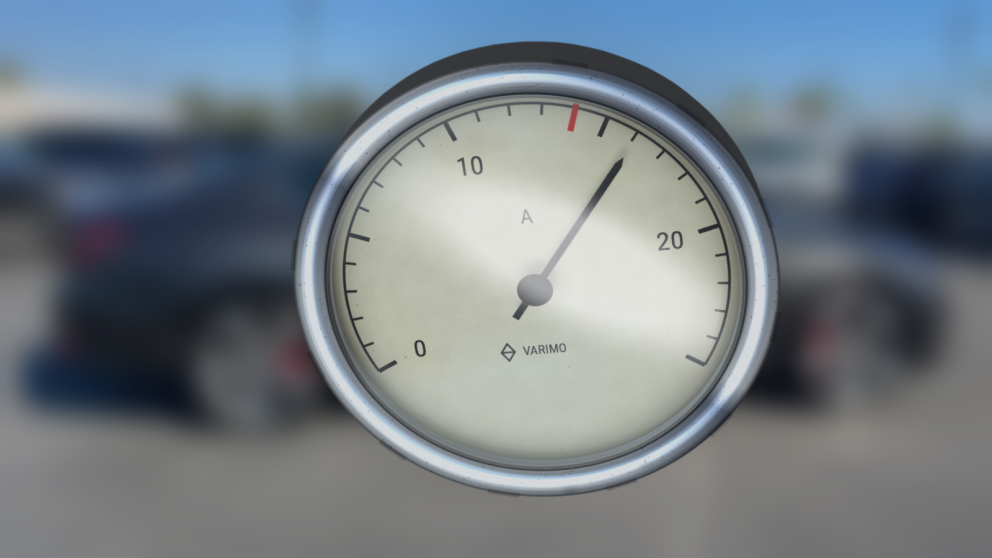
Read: 16 A
